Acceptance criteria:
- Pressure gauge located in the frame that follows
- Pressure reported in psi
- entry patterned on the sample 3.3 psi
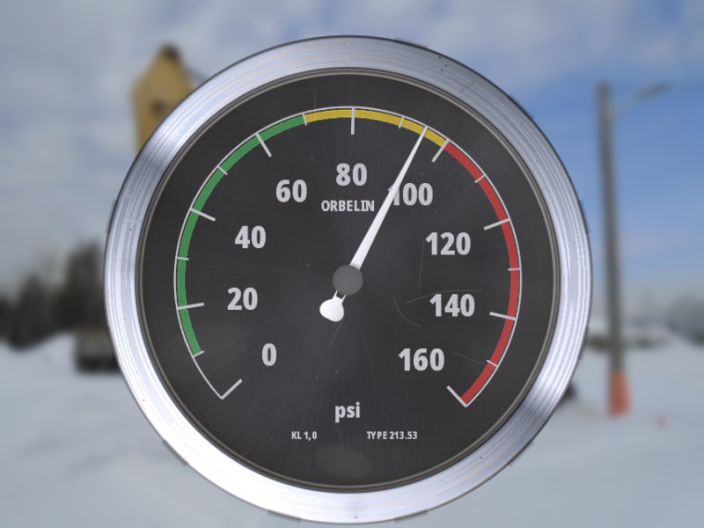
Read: 95 psi
